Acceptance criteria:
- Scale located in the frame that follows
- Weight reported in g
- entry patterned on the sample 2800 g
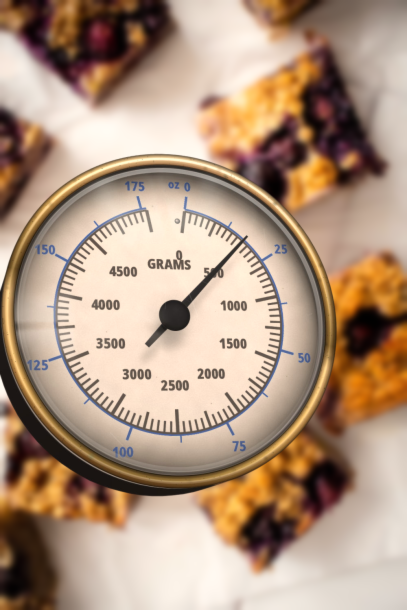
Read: 500 g
